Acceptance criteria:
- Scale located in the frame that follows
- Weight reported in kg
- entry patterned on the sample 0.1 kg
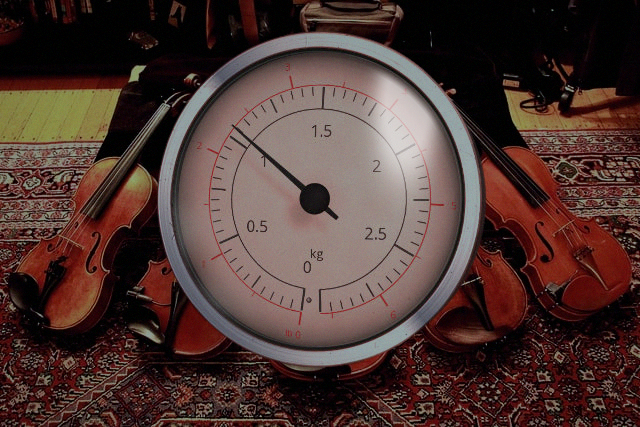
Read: 1.05 kg
